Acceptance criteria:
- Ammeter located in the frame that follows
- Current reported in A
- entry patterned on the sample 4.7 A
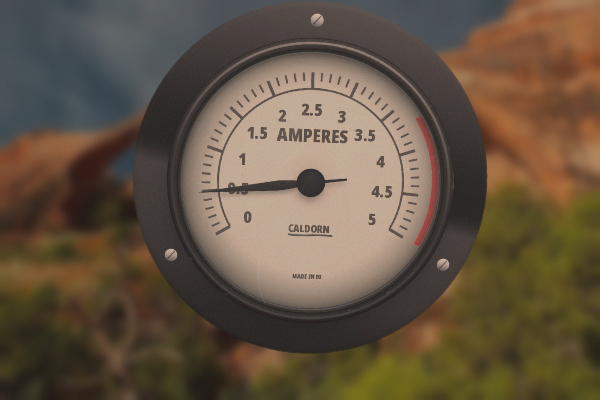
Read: 0.5 A
